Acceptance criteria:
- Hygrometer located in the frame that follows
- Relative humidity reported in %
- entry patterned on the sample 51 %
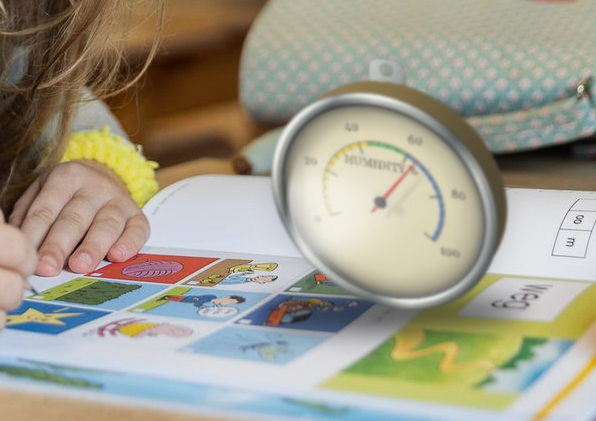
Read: 64 %
